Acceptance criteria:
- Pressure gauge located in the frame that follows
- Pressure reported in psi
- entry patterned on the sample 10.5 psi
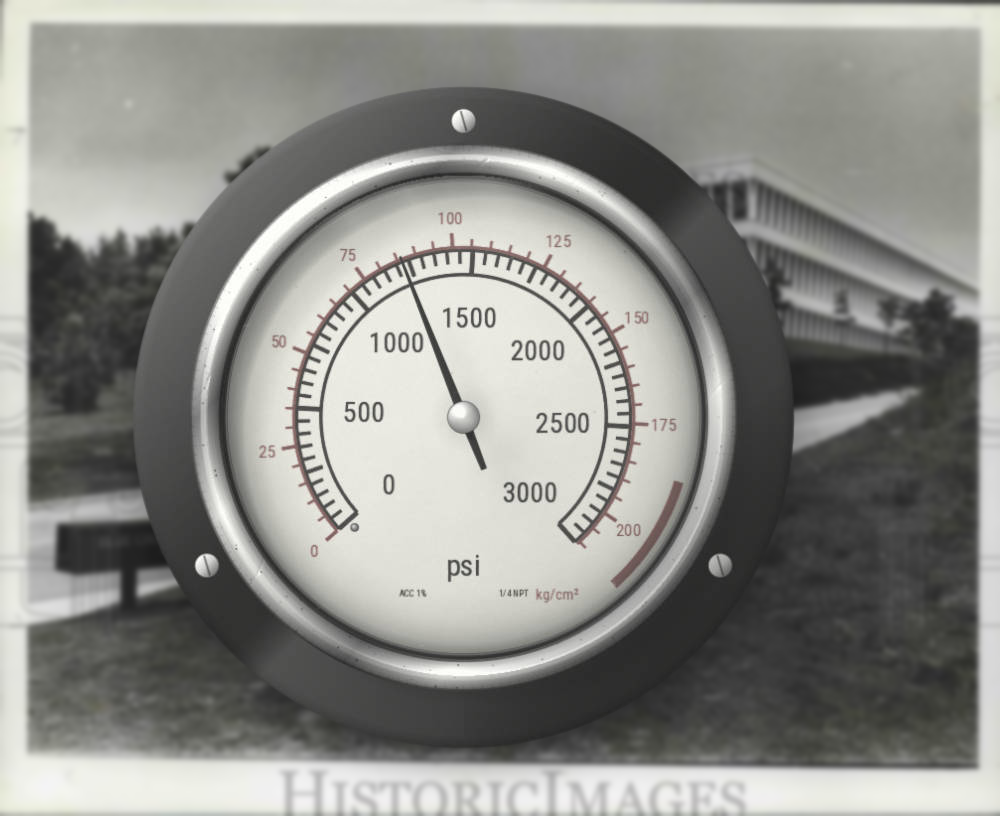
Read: 1225 psi
